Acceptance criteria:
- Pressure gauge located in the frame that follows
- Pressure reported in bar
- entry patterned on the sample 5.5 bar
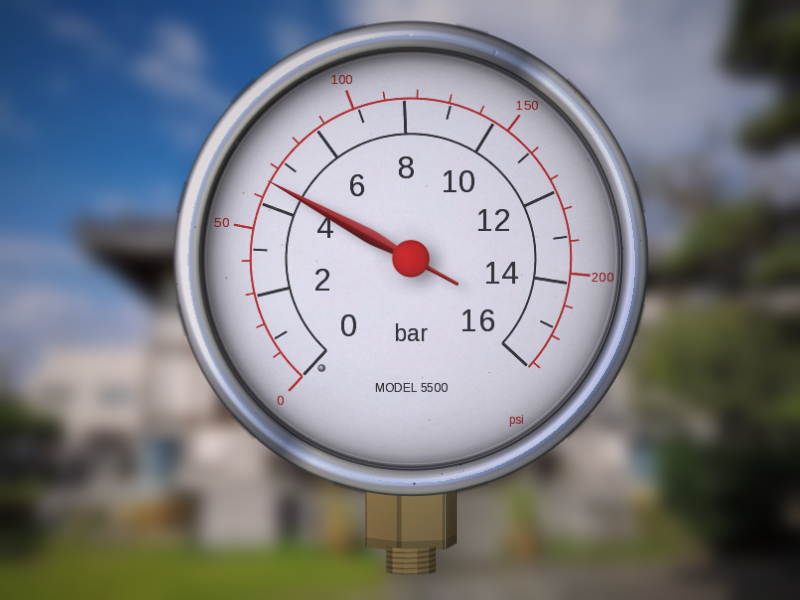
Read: 4.5 bar
